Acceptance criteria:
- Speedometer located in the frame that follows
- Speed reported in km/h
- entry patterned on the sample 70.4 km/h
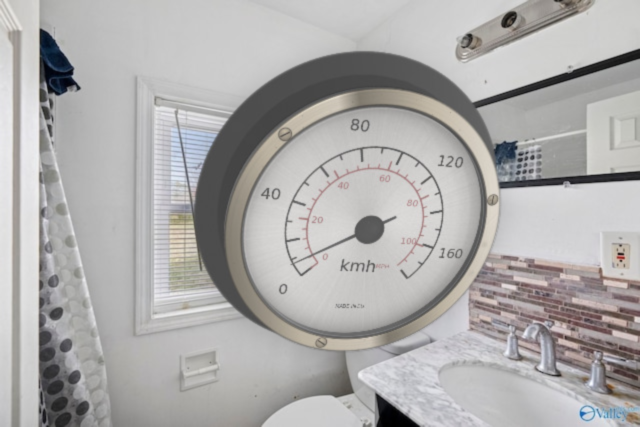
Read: 10 km/h
